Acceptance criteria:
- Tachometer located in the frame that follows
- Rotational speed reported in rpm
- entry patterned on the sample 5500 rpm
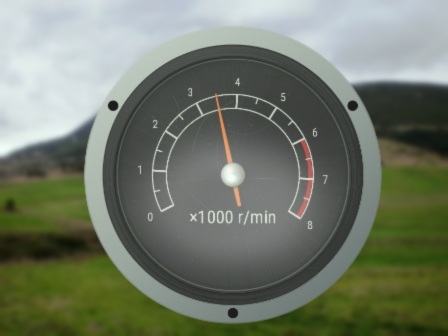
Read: 3500 rpm
